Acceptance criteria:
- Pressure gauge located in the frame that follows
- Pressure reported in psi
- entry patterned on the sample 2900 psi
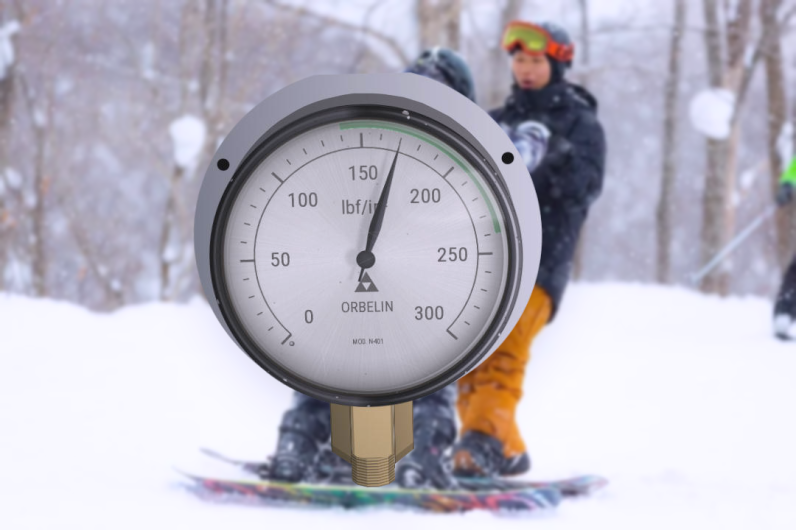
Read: 170 psi
